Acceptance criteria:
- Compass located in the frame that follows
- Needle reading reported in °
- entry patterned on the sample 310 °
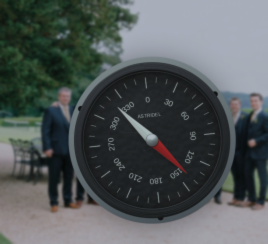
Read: 140 °
